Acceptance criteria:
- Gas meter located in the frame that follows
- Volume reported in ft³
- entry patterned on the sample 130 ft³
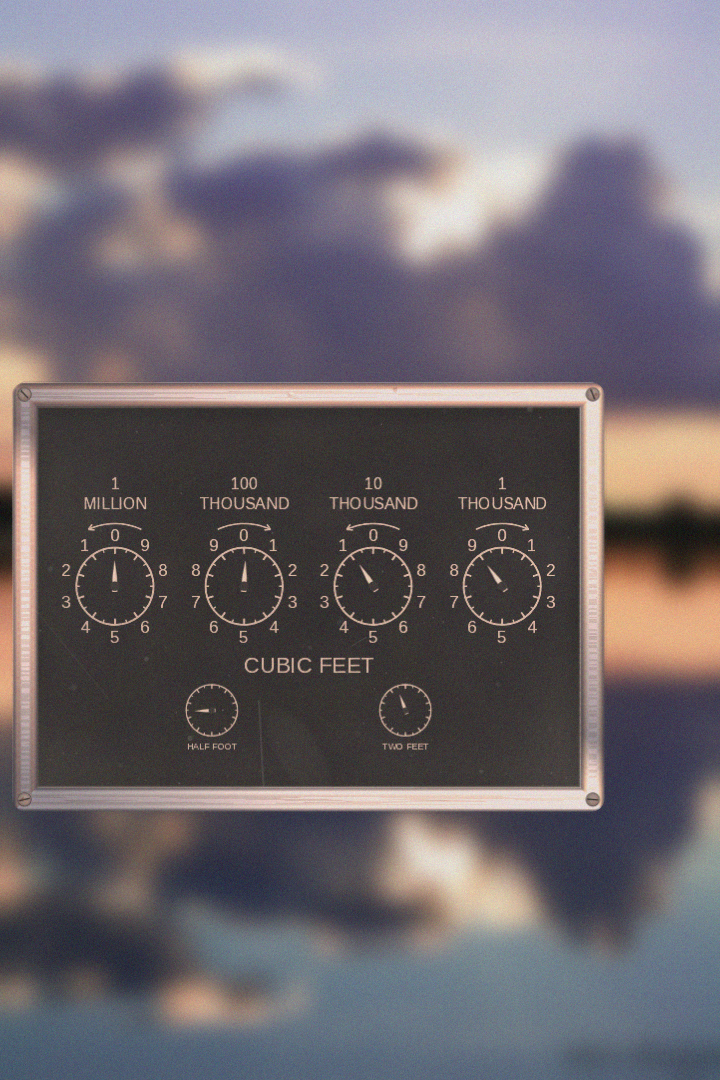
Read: 900 ft³
